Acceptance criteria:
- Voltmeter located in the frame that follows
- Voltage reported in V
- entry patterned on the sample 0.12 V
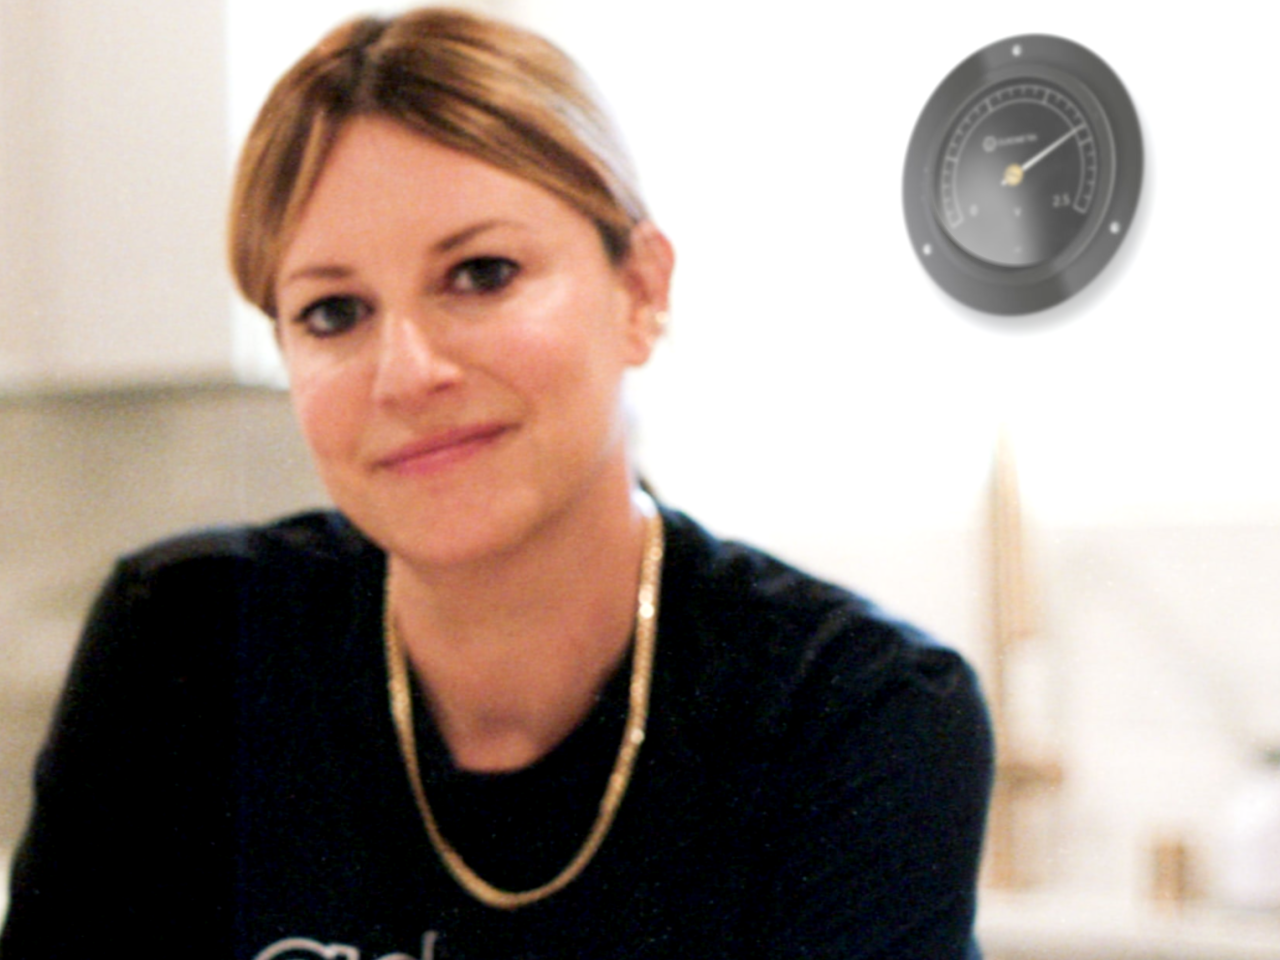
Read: 1.9 V
